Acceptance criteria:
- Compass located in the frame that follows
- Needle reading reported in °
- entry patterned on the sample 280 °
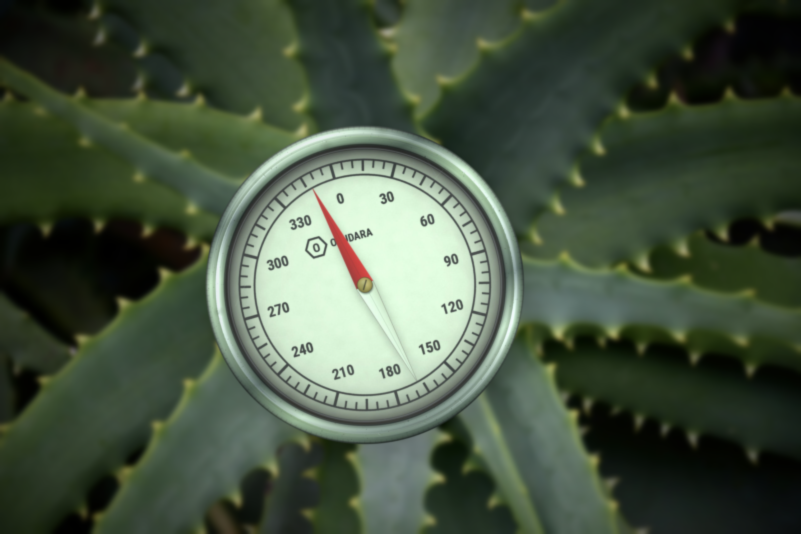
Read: 347.5 °
